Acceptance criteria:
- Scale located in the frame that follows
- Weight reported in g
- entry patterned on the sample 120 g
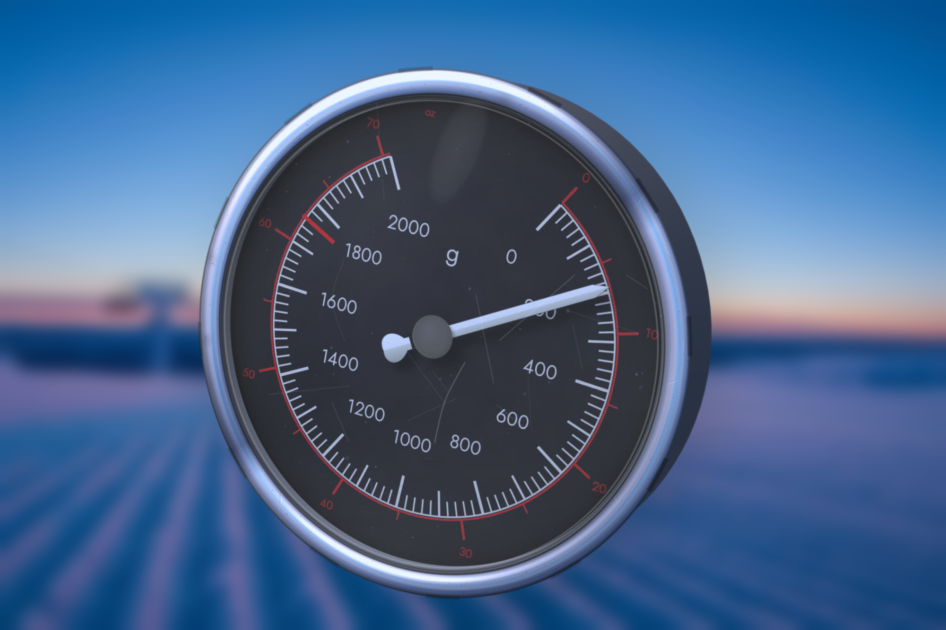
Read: 190 g
